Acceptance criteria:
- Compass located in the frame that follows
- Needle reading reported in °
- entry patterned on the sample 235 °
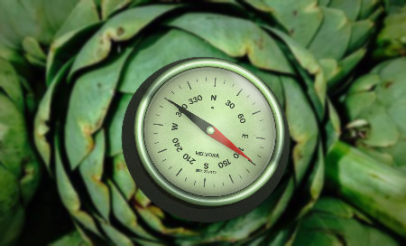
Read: 120 °
